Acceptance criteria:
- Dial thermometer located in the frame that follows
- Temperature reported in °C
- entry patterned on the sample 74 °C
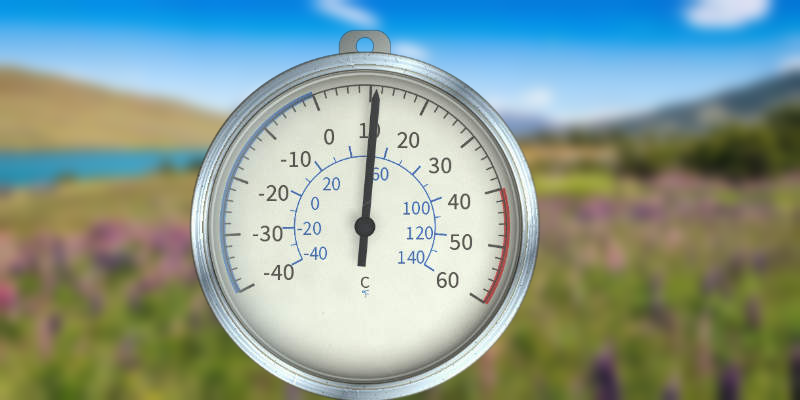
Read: 11 °C
